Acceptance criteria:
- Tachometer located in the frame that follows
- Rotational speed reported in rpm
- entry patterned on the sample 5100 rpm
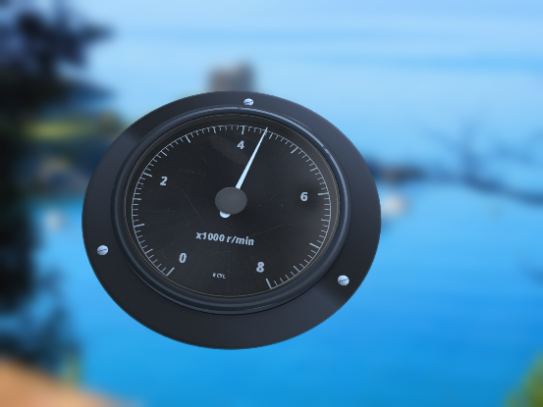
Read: 4400 rpm
